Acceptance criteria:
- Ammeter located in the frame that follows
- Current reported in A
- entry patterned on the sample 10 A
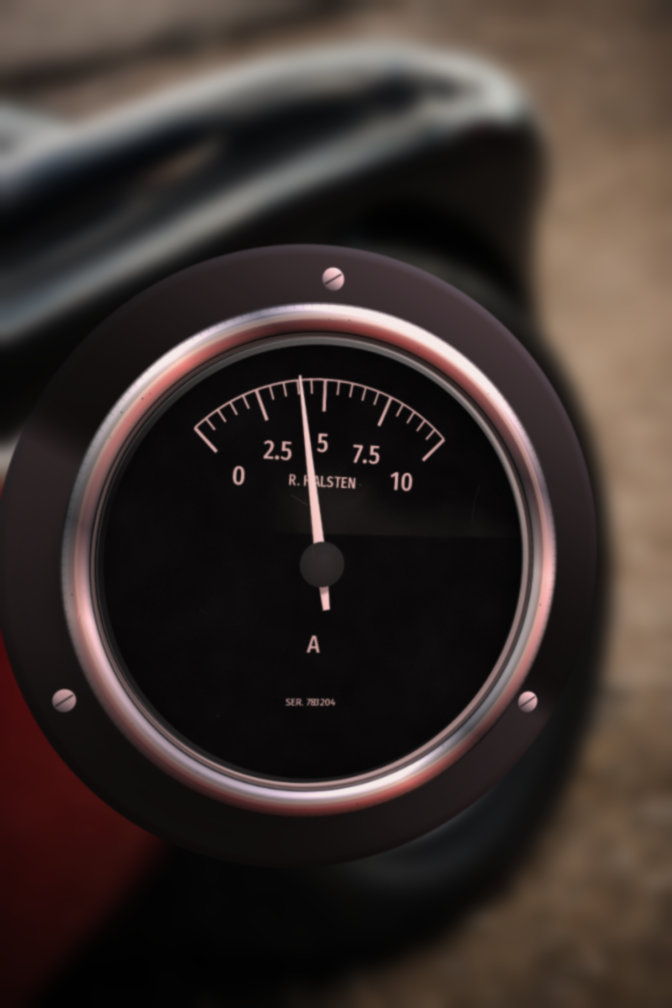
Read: 4 A
